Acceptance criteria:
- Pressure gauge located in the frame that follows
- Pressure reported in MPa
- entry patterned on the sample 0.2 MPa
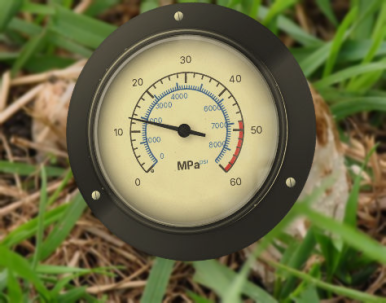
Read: 13 MPa
